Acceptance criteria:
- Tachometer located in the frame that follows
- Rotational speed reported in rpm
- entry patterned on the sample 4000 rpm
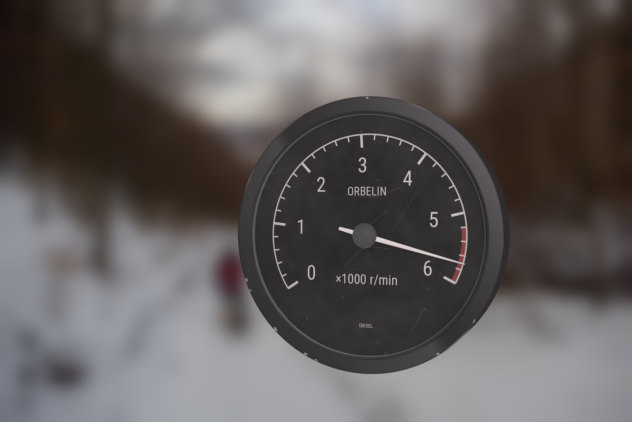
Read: 5700 rpm
